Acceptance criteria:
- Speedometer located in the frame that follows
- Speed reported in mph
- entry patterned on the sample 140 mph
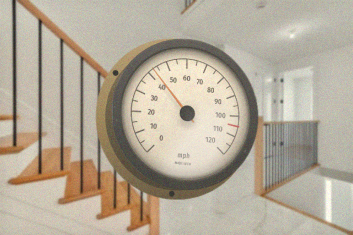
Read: 42.5 mph
